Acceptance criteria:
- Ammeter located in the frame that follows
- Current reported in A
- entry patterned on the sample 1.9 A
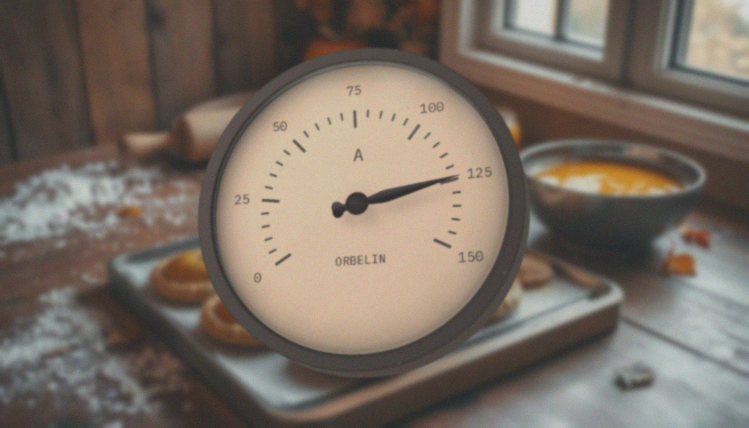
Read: 125 A
